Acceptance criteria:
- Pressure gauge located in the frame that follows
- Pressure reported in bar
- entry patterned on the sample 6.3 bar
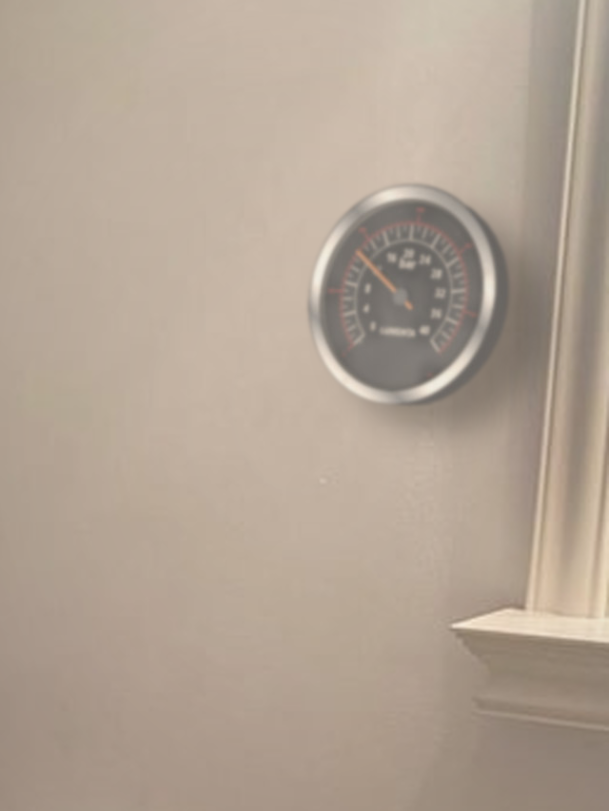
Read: 12 bar
